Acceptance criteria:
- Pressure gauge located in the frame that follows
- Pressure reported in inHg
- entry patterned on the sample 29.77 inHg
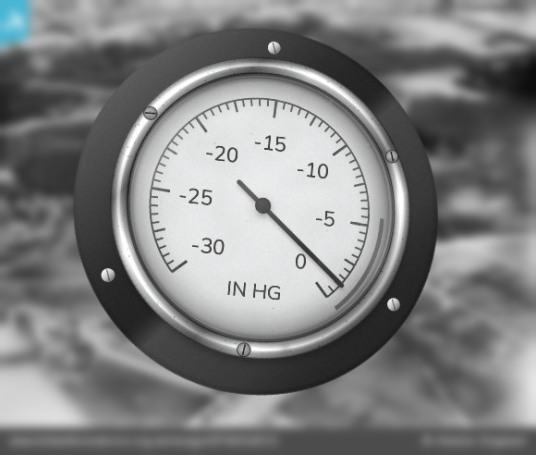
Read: -1 inHg
